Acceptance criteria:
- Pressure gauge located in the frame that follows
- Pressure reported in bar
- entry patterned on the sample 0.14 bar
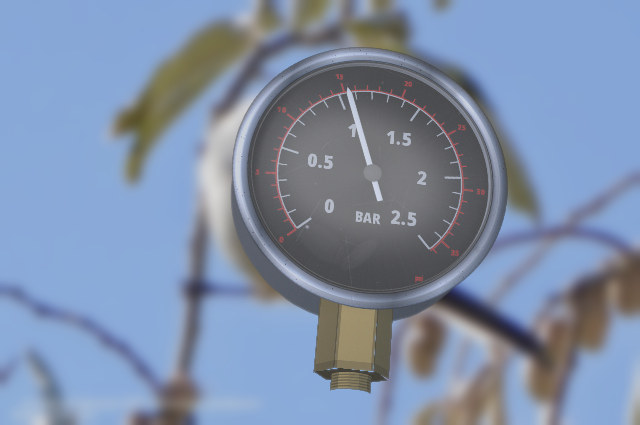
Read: 1.05 bar
